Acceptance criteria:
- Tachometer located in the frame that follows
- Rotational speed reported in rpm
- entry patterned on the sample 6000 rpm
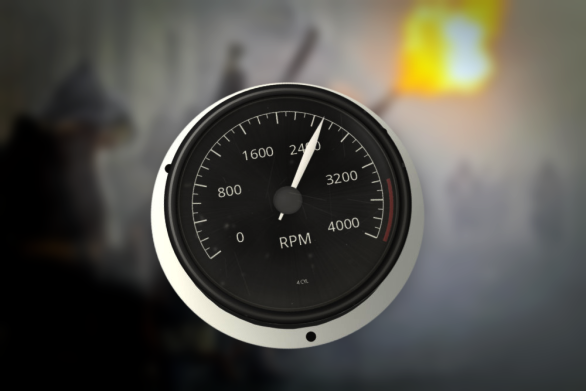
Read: 2500 rpm
